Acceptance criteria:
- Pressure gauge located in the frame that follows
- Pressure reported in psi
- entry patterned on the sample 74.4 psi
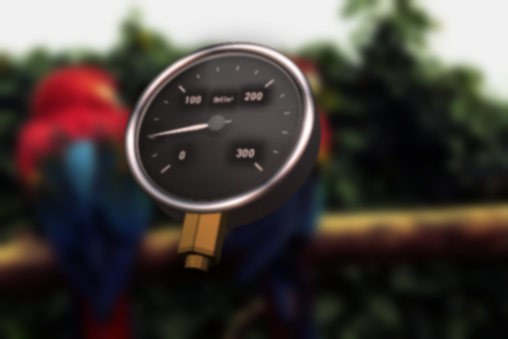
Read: 40 psi
